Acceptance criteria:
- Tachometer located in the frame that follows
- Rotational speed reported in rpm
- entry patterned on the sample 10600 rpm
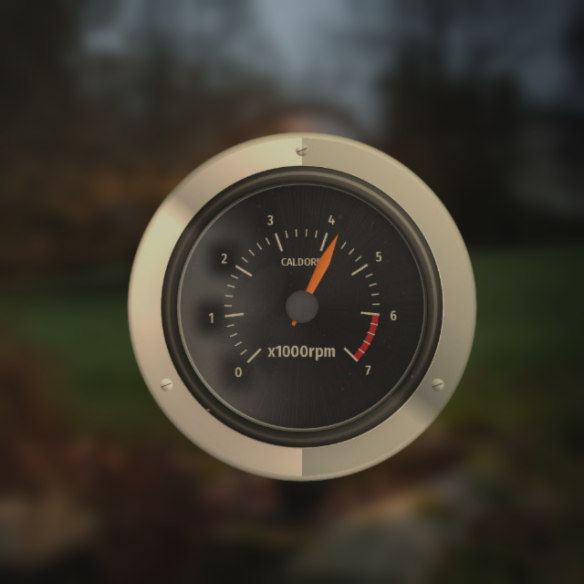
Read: 4200 rpm
